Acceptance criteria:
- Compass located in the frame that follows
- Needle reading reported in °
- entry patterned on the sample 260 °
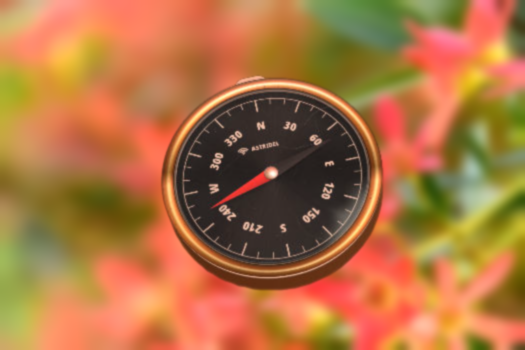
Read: 250 °
